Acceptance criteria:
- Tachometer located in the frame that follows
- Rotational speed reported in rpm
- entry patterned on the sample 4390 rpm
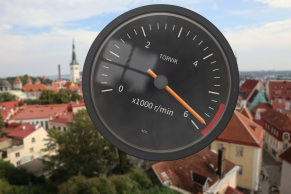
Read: 5800 rpm
